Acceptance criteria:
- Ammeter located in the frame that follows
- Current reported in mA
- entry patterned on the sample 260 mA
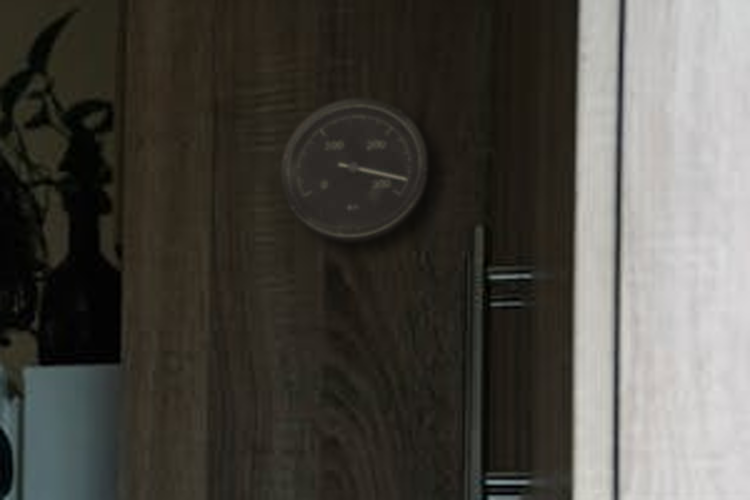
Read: 280 mA
